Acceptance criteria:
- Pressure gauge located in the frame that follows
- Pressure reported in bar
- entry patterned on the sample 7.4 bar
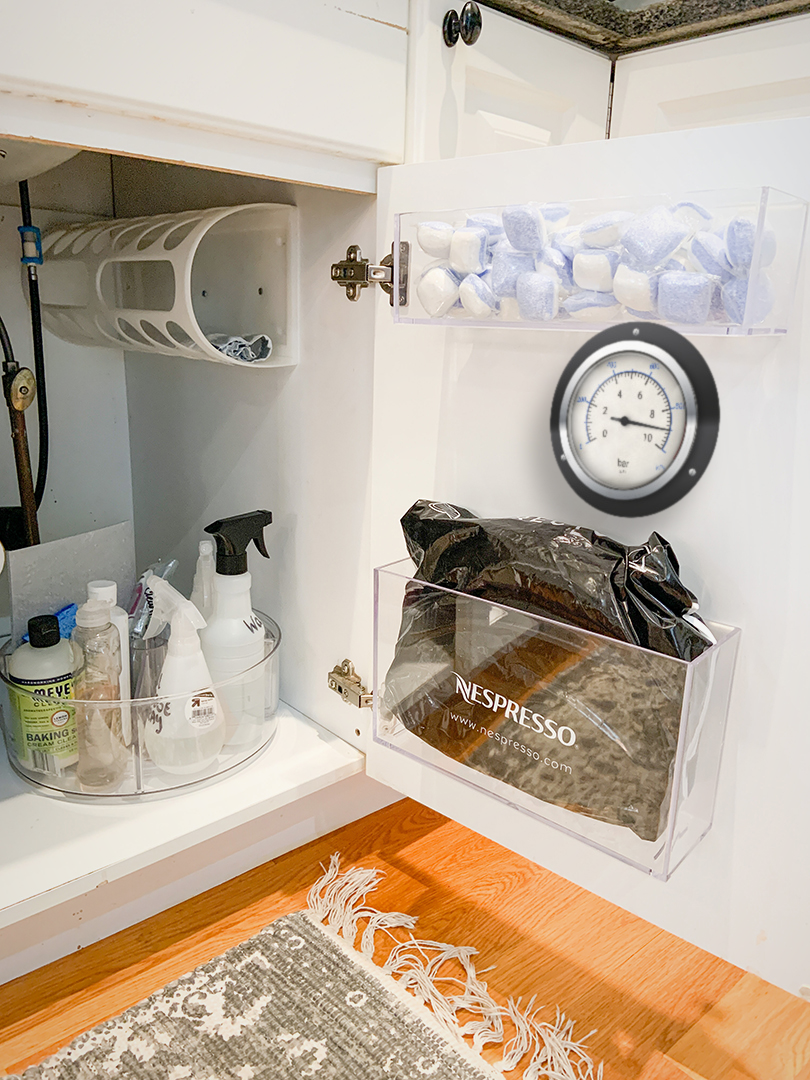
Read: 9 bar
